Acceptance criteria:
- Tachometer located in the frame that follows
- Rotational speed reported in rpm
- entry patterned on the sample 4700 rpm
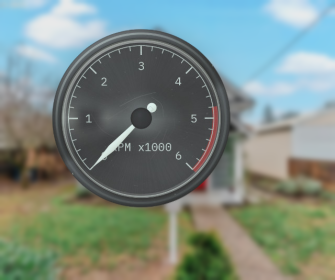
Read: 0 rpm
